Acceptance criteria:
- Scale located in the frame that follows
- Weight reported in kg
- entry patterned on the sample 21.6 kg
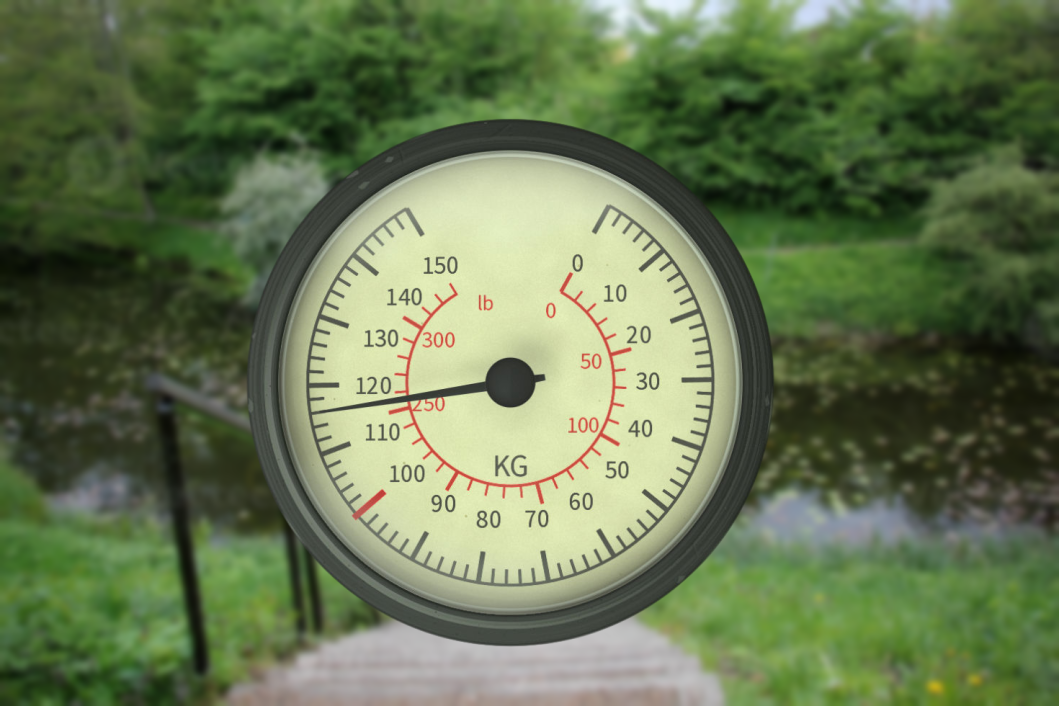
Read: 116 kg
